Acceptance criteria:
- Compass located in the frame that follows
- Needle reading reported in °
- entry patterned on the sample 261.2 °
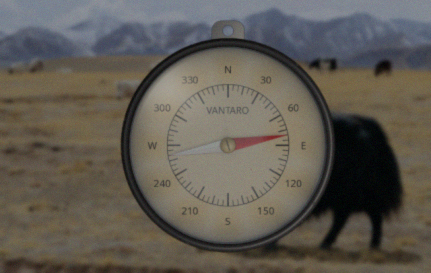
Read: 80 °
